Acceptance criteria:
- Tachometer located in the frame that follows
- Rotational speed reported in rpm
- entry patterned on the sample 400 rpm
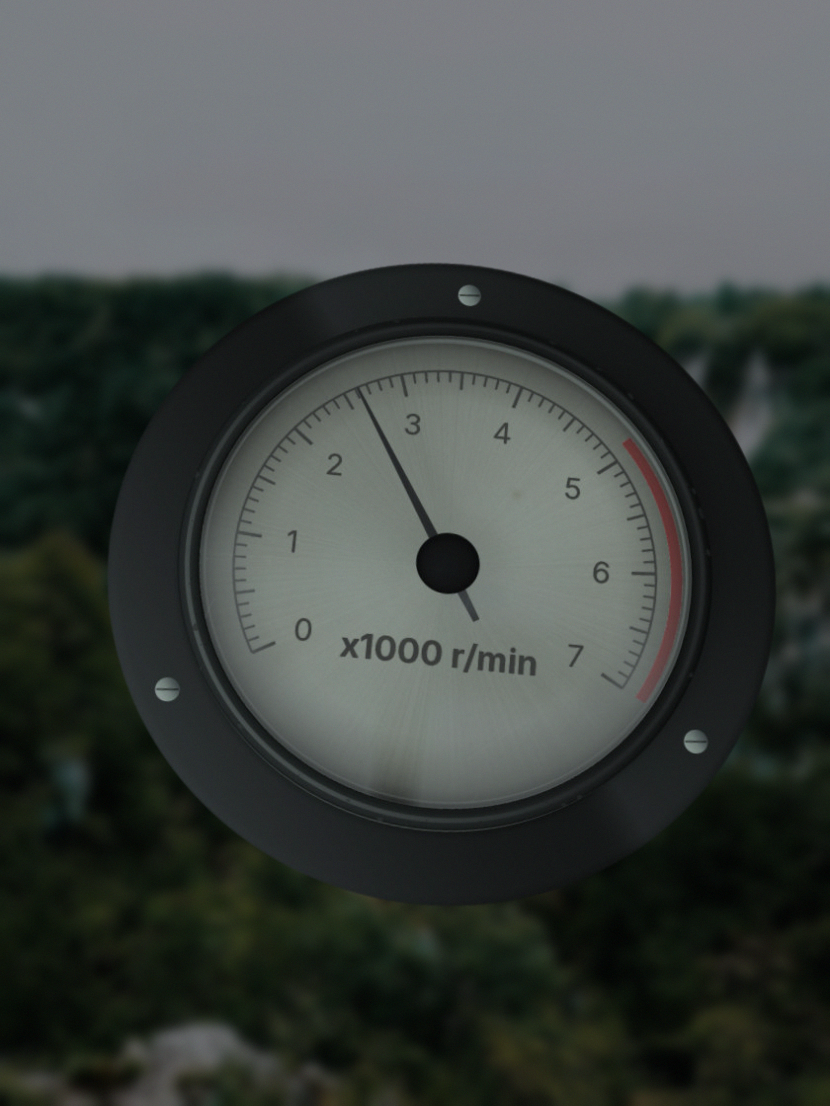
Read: 2600 rpm
